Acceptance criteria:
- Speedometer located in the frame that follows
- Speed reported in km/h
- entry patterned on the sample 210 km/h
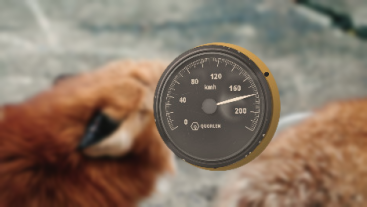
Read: 180 km/h
